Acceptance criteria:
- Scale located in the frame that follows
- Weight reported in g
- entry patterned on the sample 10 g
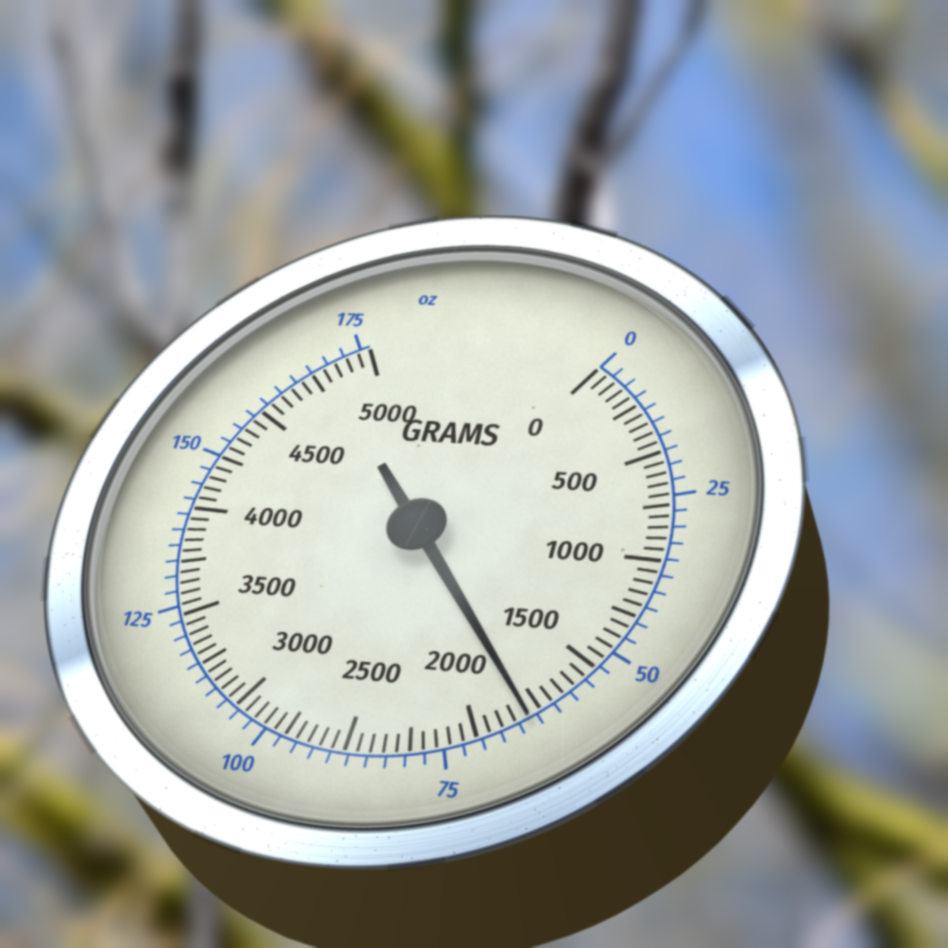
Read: 1800 g
